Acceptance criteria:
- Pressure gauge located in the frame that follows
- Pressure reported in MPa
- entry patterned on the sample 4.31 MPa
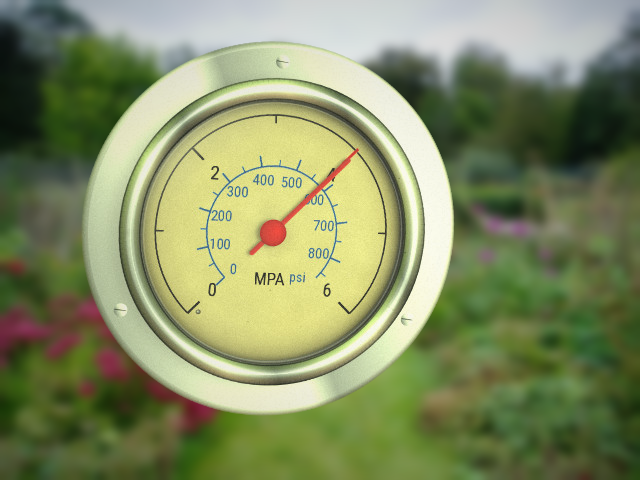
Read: 4 MPa
